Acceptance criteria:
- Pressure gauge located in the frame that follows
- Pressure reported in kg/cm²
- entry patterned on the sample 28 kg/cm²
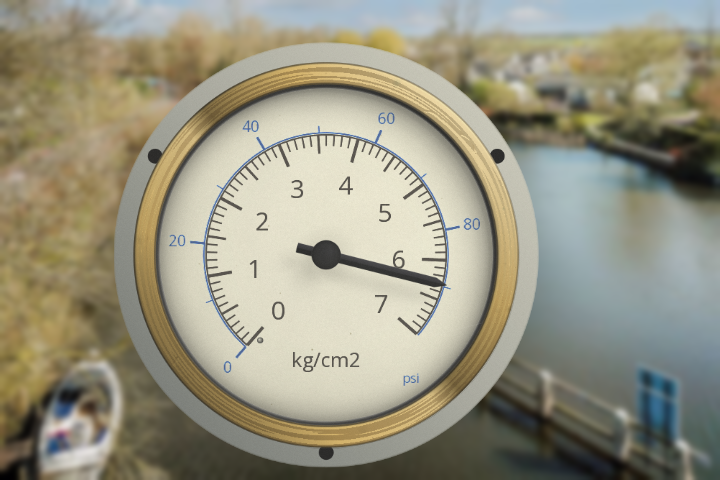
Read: 6.3 kg/cm²
